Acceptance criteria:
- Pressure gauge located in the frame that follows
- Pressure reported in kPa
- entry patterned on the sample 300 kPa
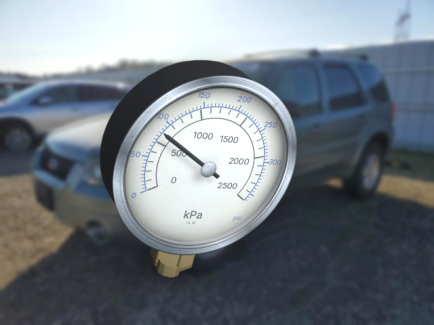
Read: 600 kPa
